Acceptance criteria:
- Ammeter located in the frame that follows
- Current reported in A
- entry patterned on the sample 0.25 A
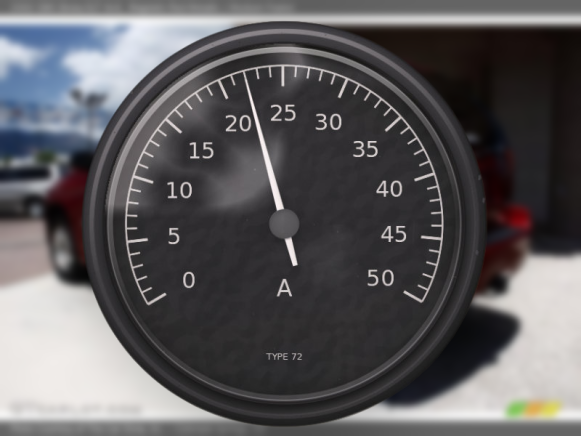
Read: 22 A
